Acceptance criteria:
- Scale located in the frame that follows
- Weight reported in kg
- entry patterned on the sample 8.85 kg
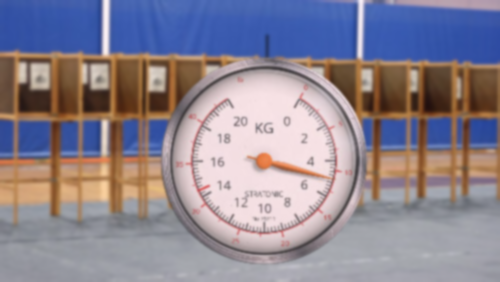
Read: 5 kg
